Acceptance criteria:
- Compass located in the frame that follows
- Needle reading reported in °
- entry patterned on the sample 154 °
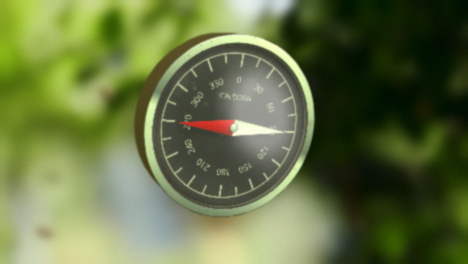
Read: 270 °
